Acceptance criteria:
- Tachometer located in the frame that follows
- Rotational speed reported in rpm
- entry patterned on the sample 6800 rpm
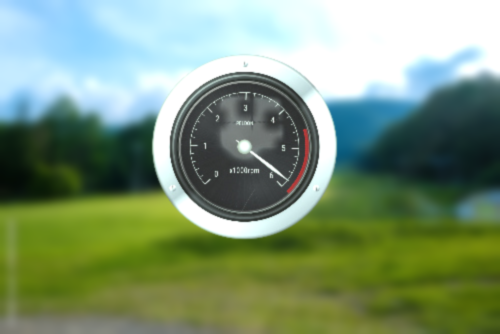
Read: 5800 rpm
